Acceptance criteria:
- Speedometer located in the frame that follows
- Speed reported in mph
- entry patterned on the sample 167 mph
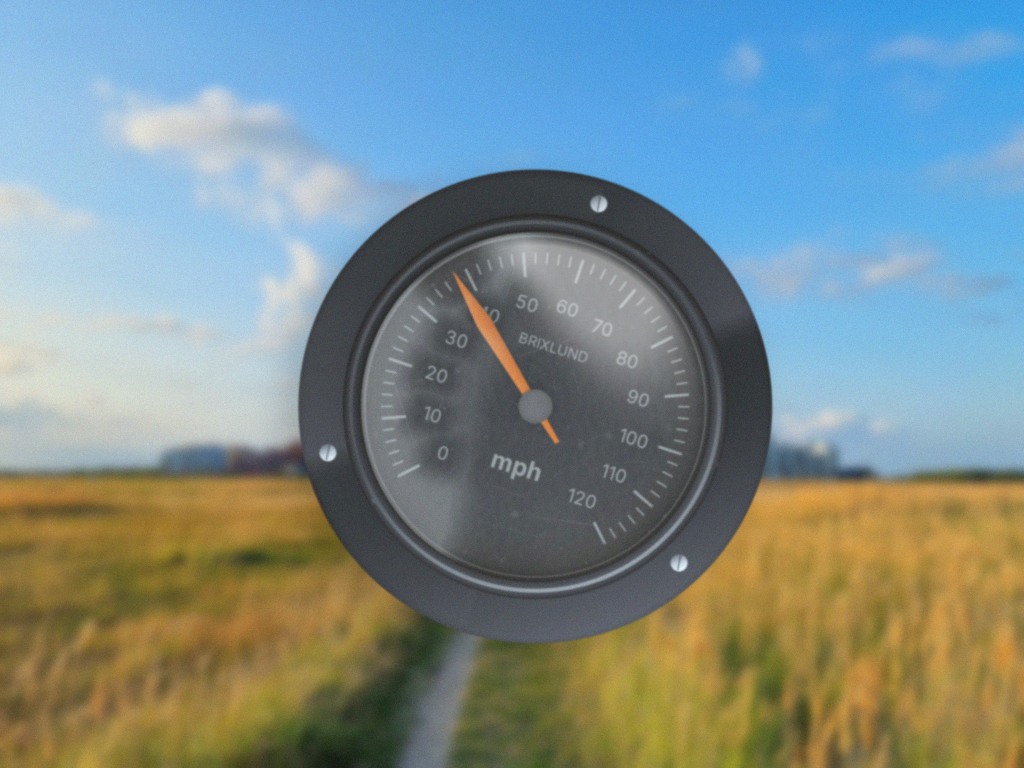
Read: 38 mph
